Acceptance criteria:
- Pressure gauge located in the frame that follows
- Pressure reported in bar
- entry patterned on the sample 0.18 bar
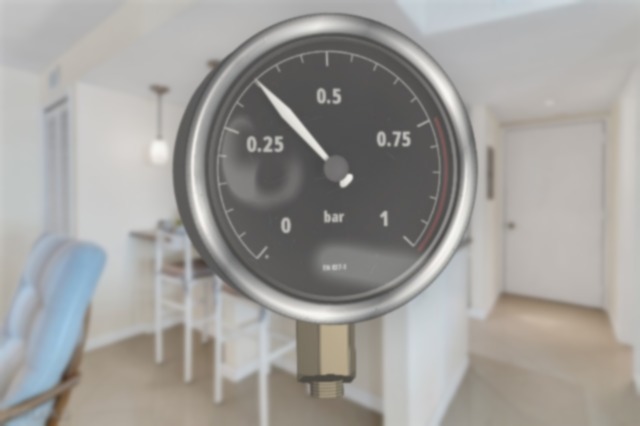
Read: 0.35 bar
